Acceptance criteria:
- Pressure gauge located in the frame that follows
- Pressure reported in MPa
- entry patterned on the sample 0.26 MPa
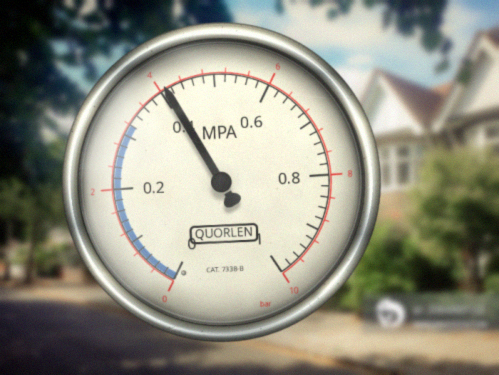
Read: 0.41 MPa
